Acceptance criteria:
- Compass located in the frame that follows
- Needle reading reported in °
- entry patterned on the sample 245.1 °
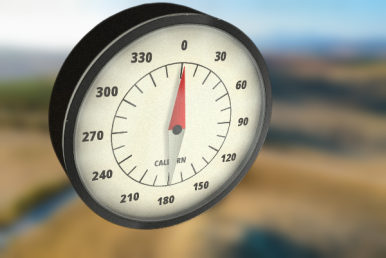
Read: 0 °
